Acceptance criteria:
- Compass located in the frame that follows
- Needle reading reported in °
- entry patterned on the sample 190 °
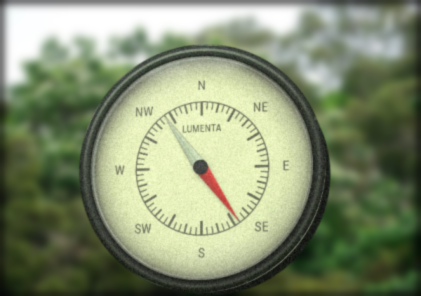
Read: 145 °
